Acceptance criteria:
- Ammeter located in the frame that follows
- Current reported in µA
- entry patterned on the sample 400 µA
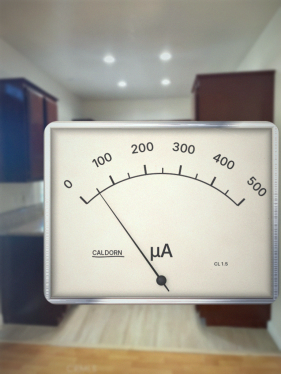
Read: 50 µA
